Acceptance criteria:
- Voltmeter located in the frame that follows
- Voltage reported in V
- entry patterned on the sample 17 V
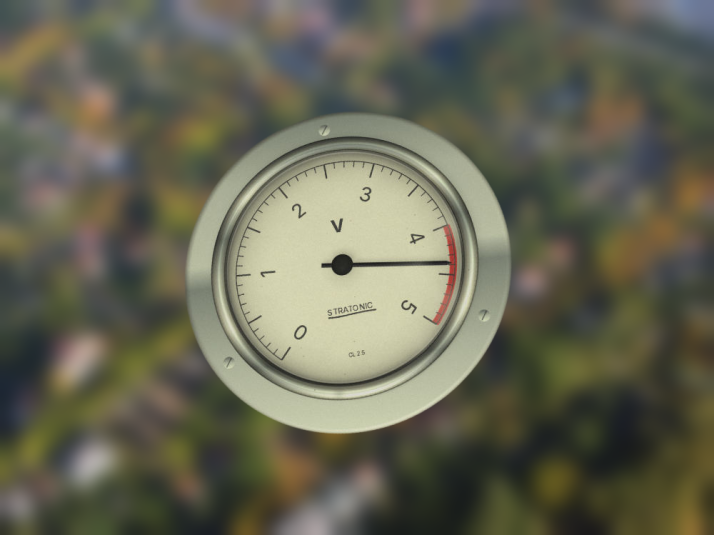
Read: 4.4 V
